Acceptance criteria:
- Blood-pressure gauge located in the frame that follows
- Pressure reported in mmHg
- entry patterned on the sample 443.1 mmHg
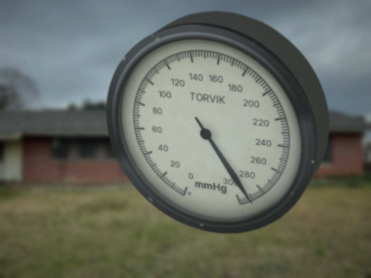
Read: 290 mmHg
